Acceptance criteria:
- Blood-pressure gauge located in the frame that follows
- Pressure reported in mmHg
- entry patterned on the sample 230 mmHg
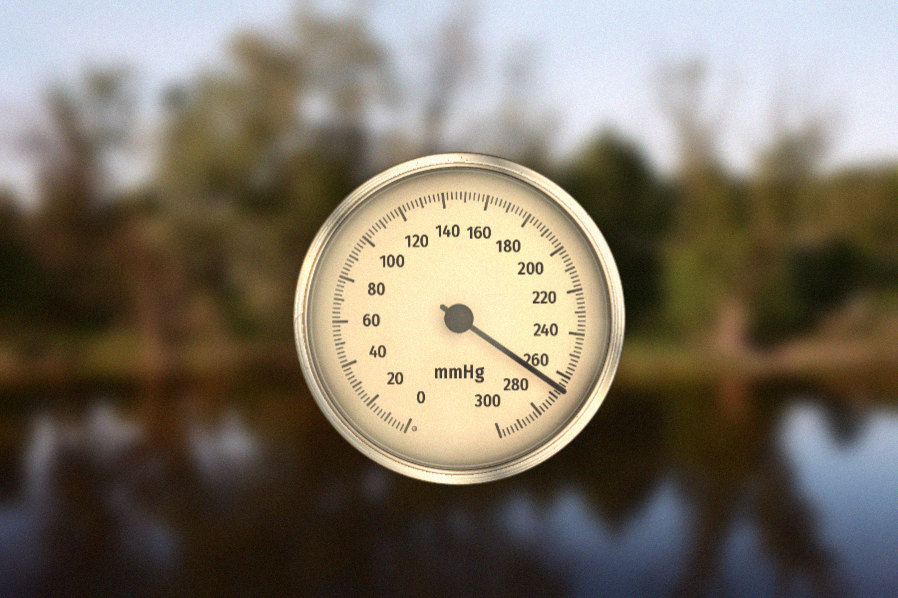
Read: 266 mmHg
